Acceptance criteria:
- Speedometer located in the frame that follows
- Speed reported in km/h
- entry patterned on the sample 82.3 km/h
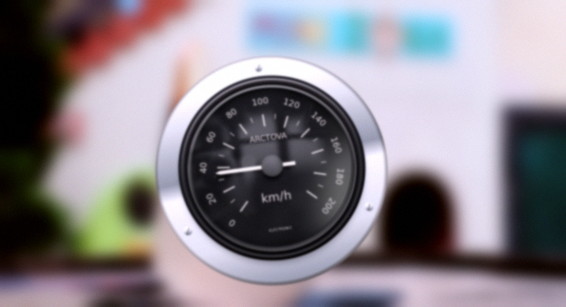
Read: 35 km/h
